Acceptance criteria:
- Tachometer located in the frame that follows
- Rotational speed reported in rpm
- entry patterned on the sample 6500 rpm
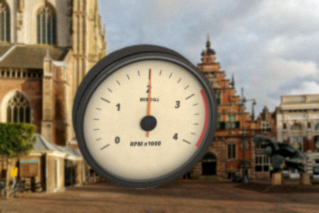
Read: 2000 rpm
